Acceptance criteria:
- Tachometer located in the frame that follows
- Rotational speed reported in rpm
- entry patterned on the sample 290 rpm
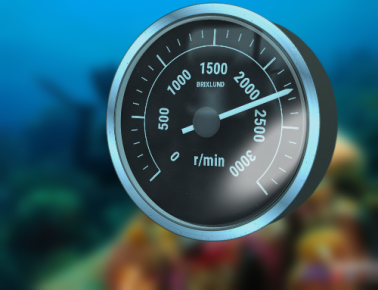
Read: 2250 rpm
